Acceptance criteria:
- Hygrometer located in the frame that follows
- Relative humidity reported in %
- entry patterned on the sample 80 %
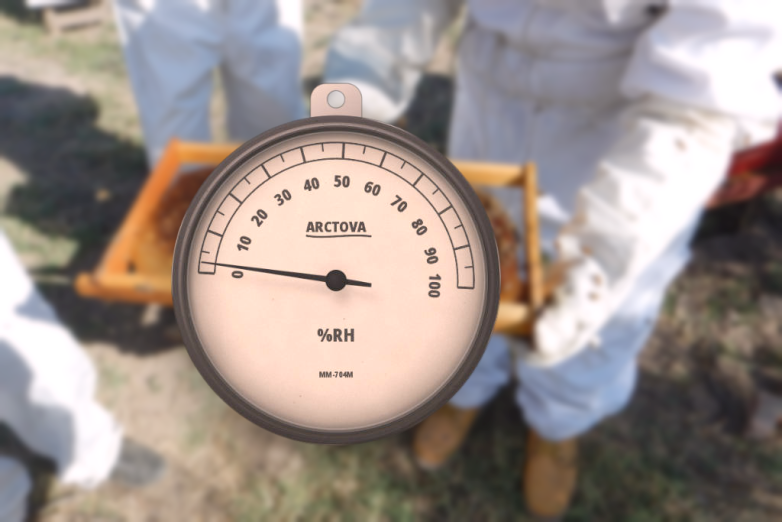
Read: 2.5 %
